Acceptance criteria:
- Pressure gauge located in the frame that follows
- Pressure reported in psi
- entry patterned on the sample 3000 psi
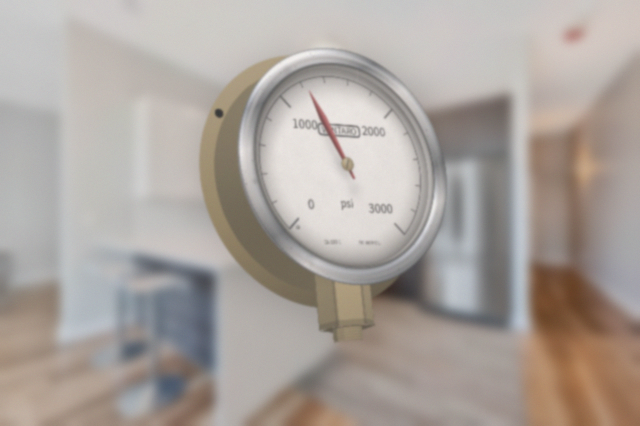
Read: 1200 psi
